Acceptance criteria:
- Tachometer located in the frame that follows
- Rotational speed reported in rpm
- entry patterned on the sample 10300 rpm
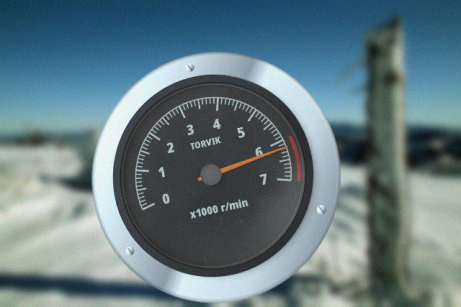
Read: 6200 rpm
